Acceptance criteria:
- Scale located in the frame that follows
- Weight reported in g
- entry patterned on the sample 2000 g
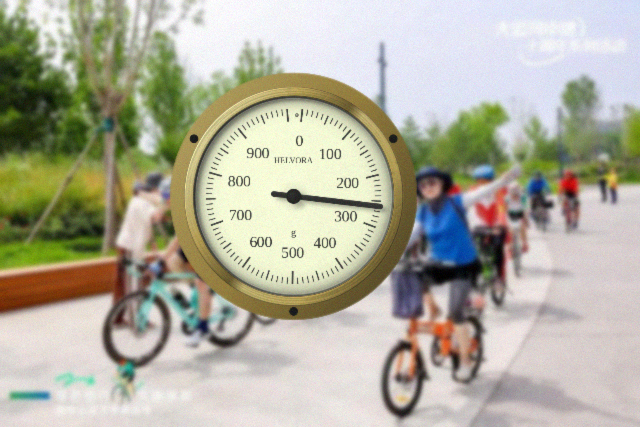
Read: 260 g
